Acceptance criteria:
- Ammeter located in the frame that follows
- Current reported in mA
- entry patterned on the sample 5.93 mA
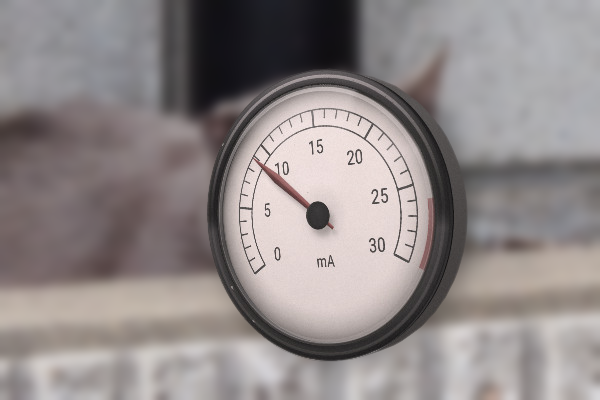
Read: 9 mA
